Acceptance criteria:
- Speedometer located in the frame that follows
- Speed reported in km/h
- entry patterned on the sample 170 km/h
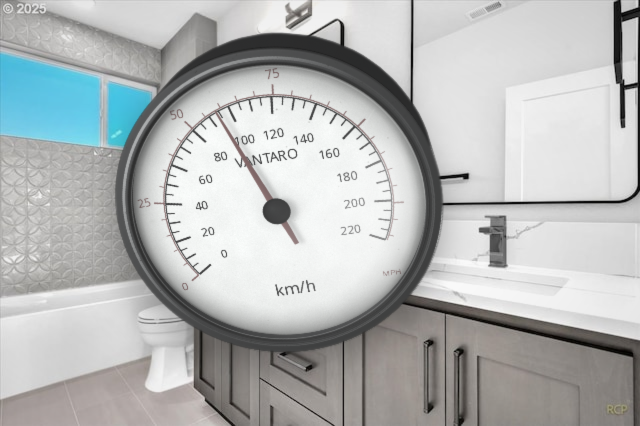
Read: 95 km/h
